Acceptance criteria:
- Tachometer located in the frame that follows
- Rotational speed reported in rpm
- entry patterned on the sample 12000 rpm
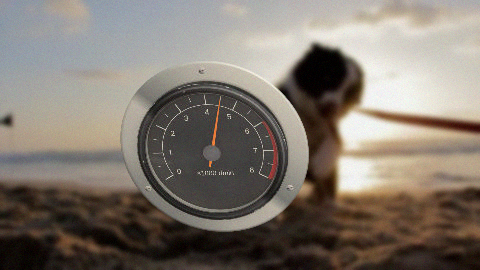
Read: 4500 rpm
